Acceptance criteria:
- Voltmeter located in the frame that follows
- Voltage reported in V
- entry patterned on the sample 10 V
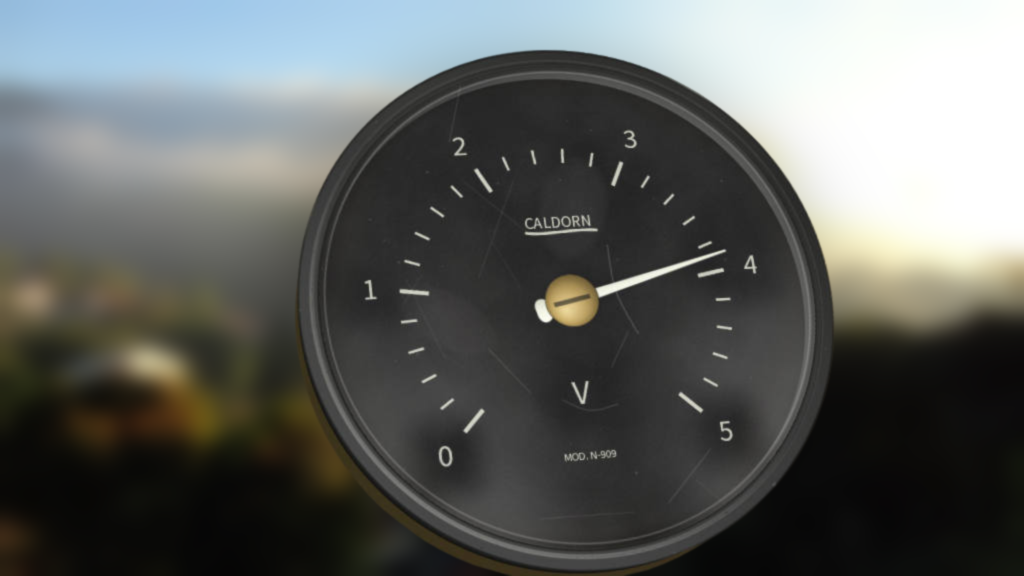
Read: 3.9 V
